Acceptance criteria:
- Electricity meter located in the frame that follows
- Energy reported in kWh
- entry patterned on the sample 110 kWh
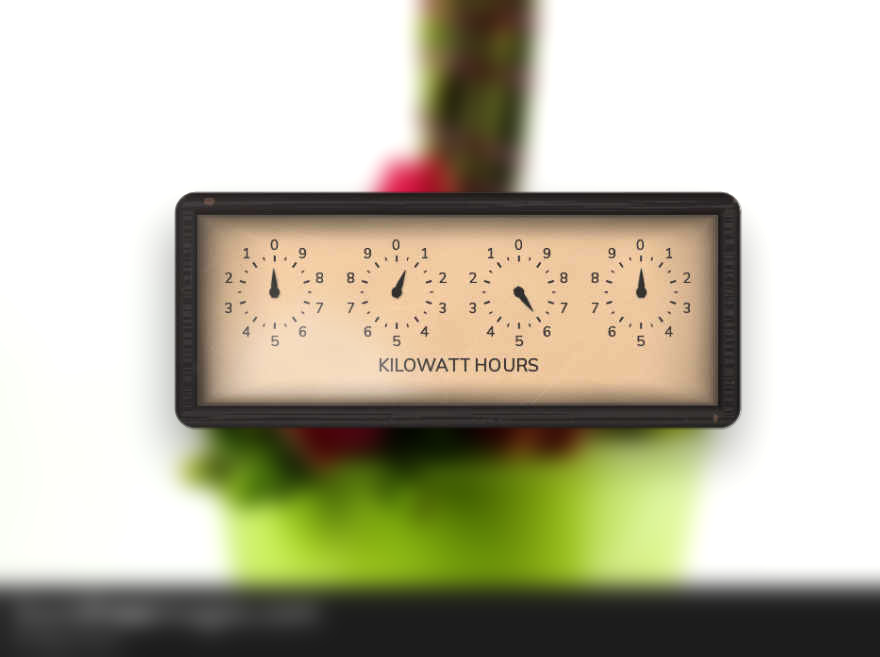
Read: 60 kWh
